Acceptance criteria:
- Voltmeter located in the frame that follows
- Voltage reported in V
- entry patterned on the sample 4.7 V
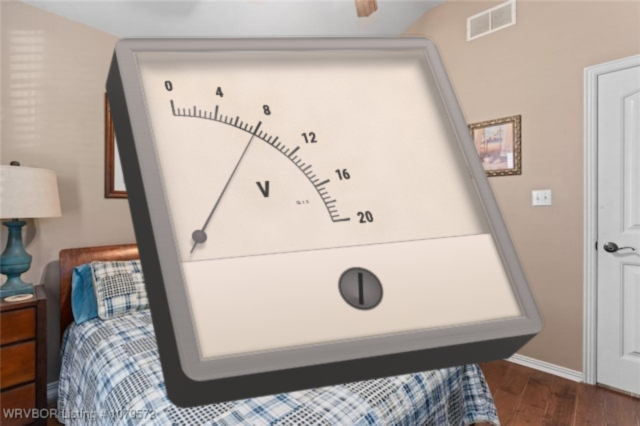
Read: 8 V
